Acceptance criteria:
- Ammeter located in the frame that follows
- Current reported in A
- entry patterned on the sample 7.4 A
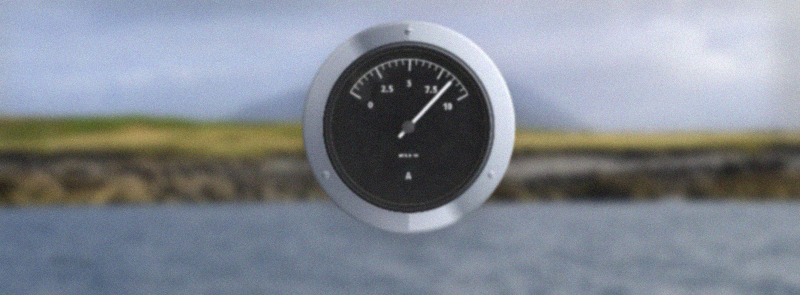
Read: 8.5 A
